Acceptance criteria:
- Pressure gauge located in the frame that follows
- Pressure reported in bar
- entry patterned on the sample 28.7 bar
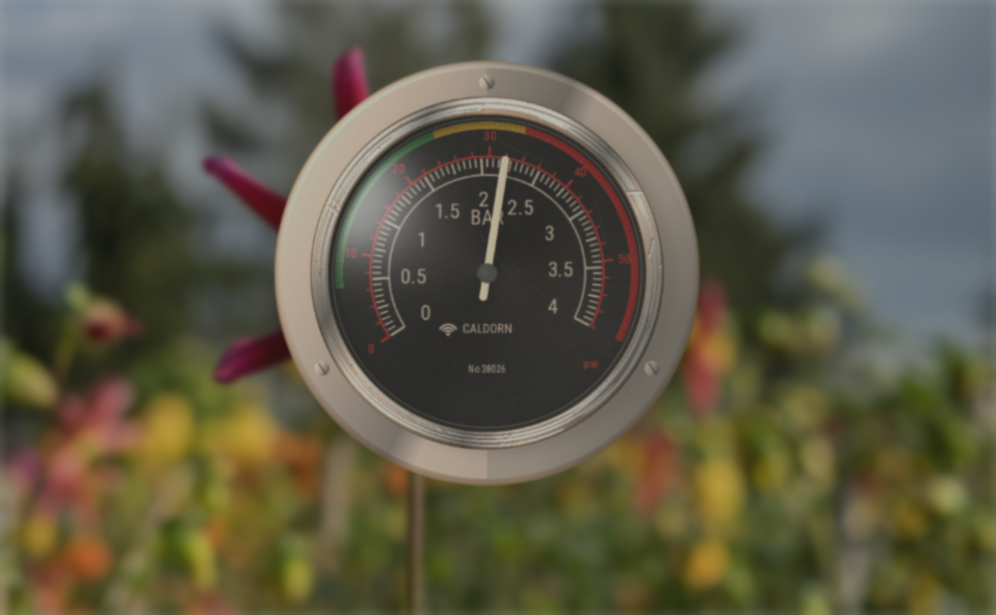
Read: 2.2 bar
